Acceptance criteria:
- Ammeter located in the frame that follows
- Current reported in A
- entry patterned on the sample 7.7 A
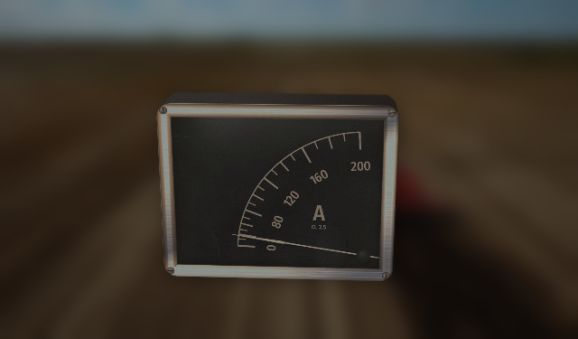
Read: 40 A
